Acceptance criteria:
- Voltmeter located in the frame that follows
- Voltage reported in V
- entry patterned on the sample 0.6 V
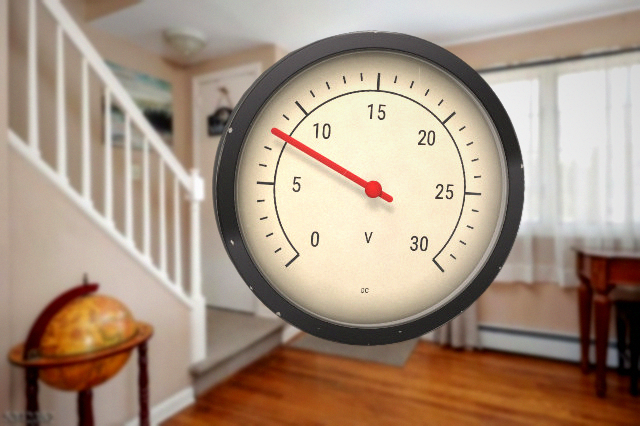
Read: 8 V
